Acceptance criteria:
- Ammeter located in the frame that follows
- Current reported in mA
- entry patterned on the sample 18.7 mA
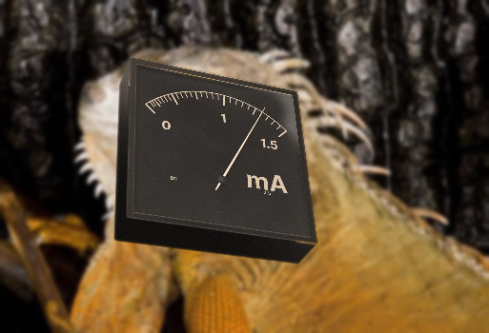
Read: 1.3 mA
